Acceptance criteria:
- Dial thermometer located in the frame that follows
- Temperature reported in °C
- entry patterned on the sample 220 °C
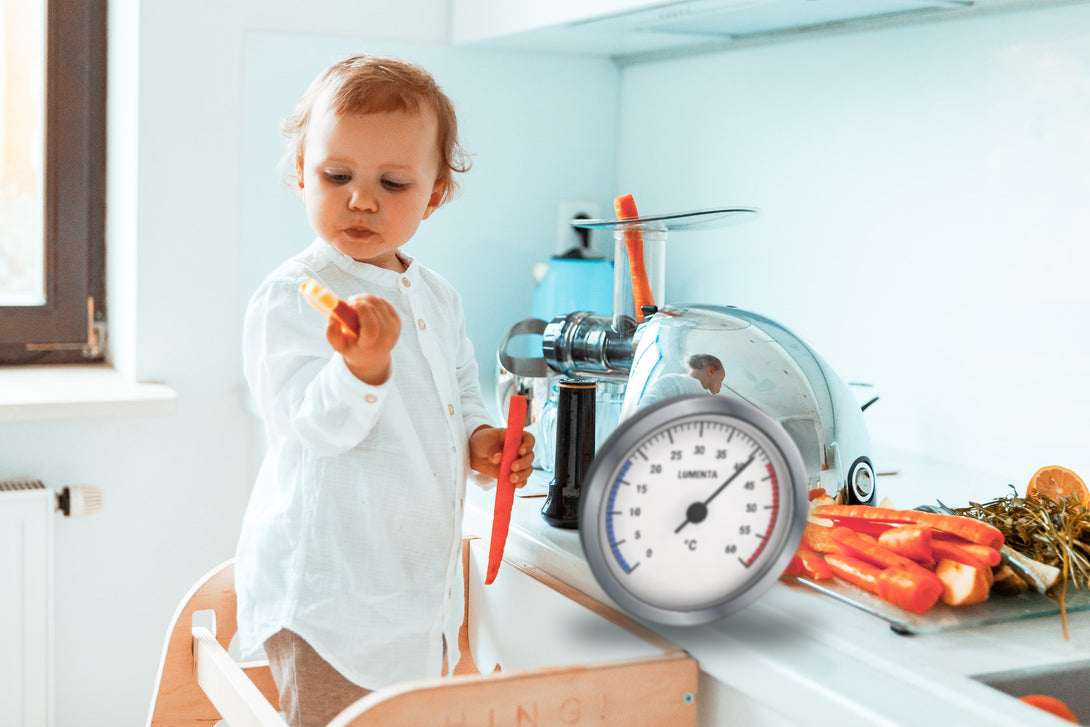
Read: 40 °C
